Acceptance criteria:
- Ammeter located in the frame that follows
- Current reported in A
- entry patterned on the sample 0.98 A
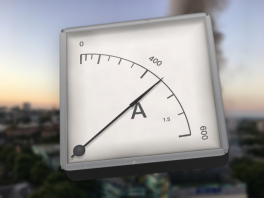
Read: 450 A
